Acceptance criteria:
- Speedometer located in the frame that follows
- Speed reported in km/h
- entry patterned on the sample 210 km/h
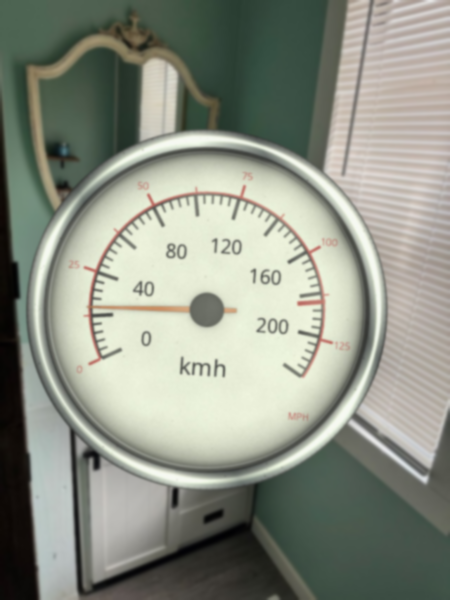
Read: 24 km/h
